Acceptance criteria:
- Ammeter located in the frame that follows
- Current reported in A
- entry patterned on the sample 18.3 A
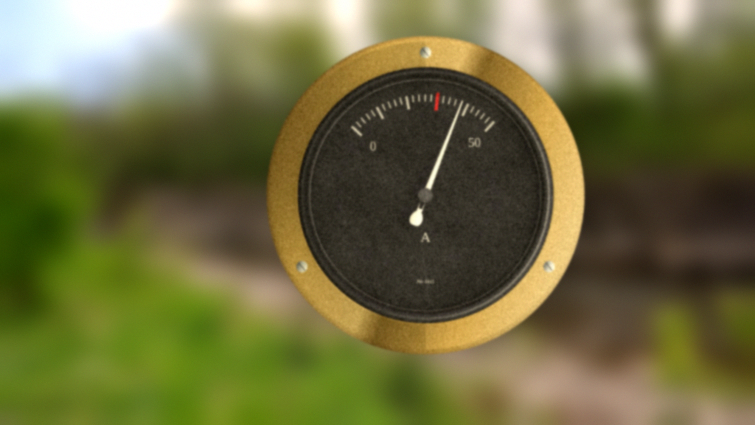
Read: 38 A
